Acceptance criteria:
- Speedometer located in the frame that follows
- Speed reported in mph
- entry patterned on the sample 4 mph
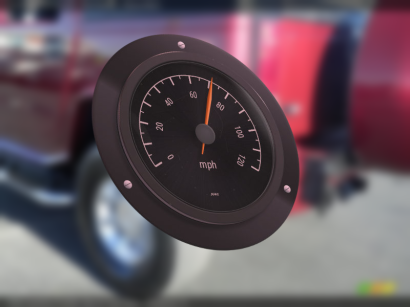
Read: 70 mph
